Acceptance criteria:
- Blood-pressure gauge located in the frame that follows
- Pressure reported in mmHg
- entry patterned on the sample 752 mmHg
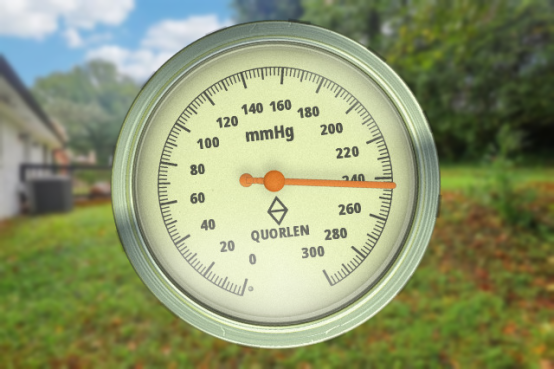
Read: 244 mmHg
